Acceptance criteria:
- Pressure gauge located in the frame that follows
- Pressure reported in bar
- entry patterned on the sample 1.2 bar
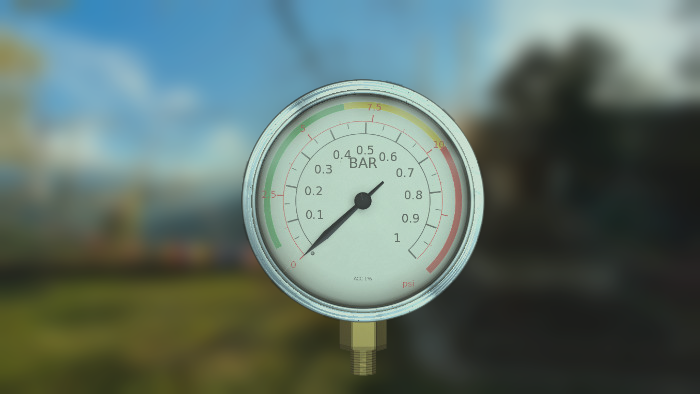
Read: 0 bar
